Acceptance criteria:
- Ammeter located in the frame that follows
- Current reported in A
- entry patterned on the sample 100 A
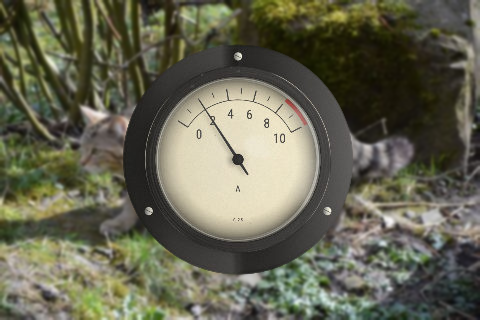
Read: 2 A
